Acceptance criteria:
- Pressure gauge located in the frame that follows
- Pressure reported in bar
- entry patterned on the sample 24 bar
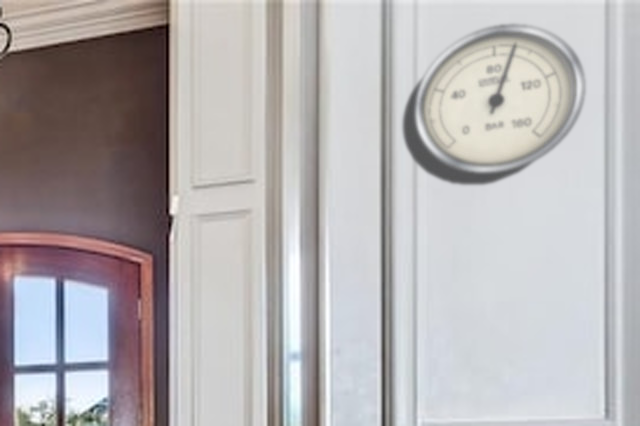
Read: 90 bar
